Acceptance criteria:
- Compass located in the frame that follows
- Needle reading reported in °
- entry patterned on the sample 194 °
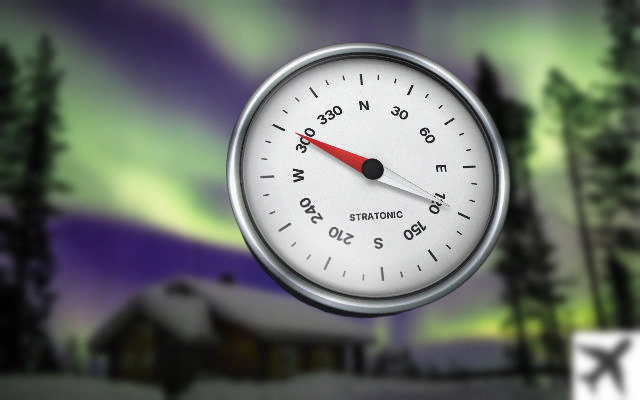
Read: 300 °
